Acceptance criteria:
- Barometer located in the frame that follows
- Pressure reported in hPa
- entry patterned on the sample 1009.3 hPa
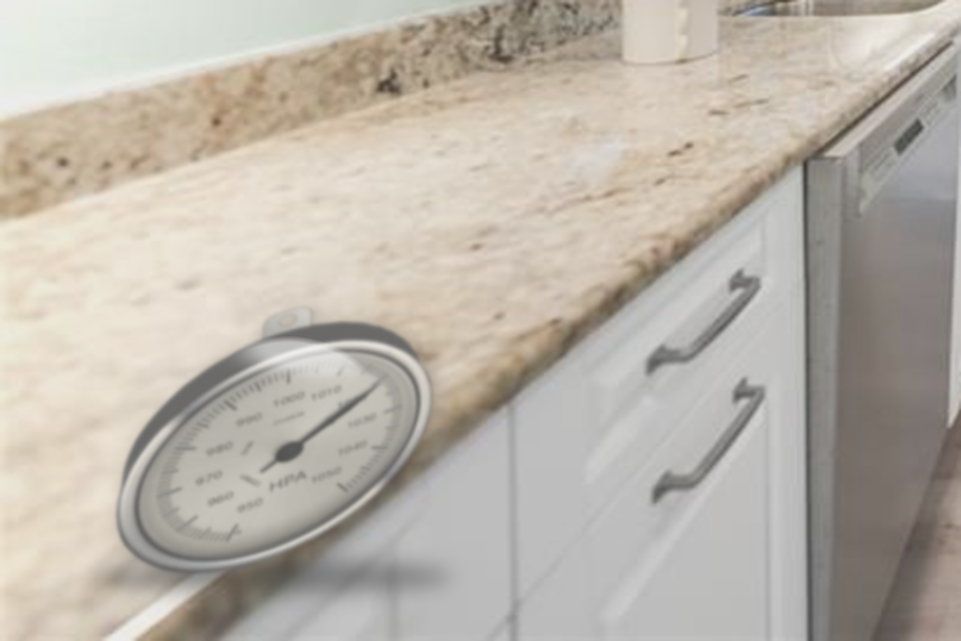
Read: 1020 hPa
